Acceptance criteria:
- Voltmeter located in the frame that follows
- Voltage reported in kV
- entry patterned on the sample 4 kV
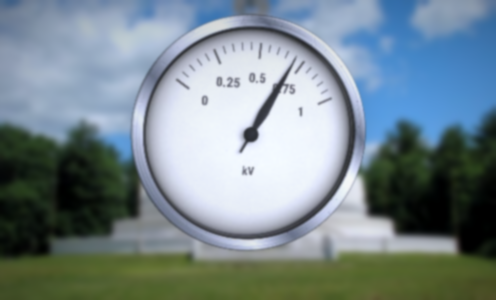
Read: 0.7 kV
